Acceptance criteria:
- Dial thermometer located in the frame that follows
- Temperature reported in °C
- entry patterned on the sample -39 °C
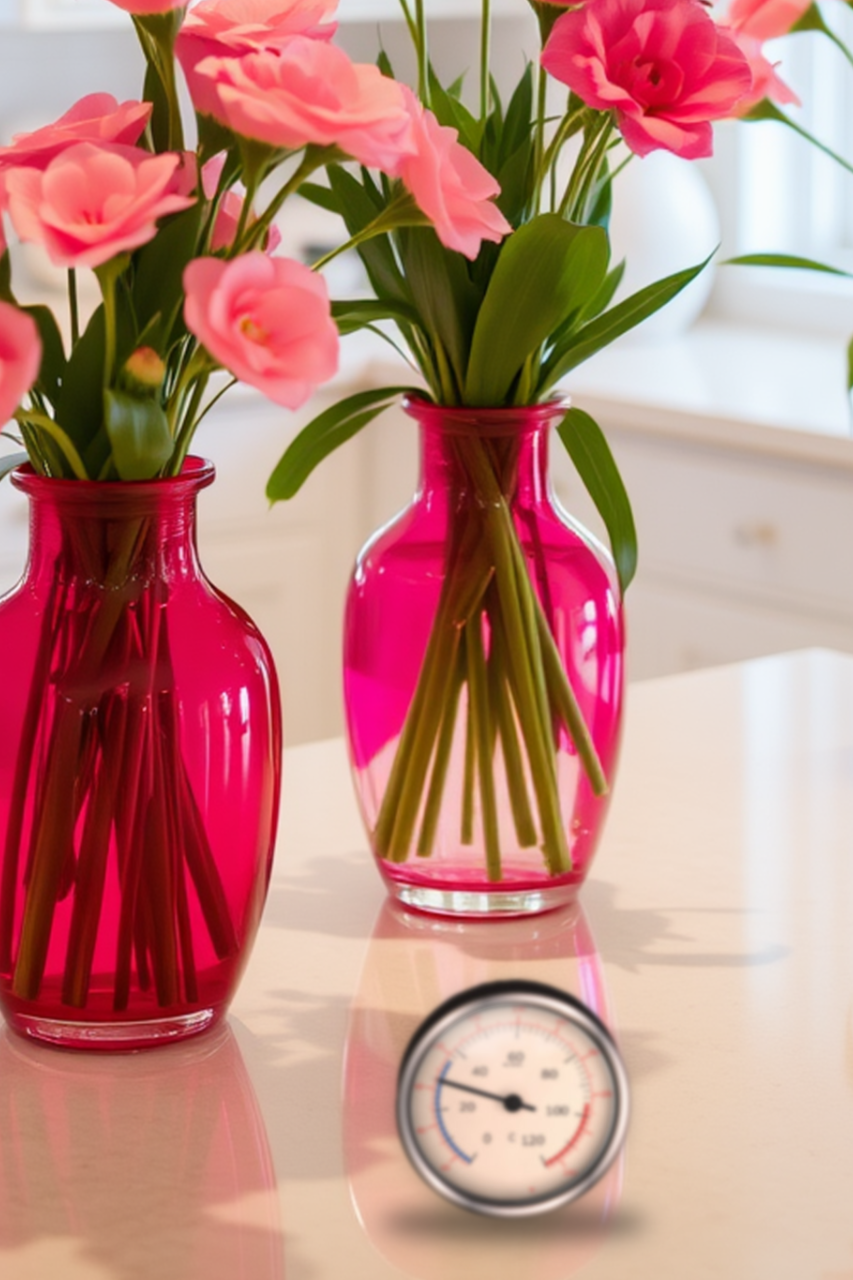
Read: 30 °C
